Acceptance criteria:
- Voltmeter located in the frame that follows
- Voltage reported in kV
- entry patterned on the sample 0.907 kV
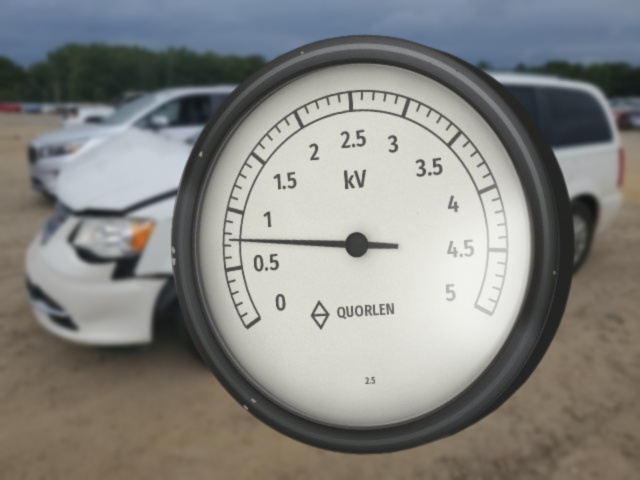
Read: 0.75 kV
